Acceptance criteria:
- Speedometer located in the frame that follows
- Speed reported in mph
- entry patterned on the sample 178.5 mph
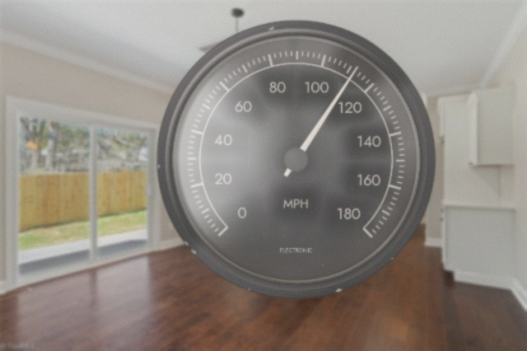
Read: 112 mph
